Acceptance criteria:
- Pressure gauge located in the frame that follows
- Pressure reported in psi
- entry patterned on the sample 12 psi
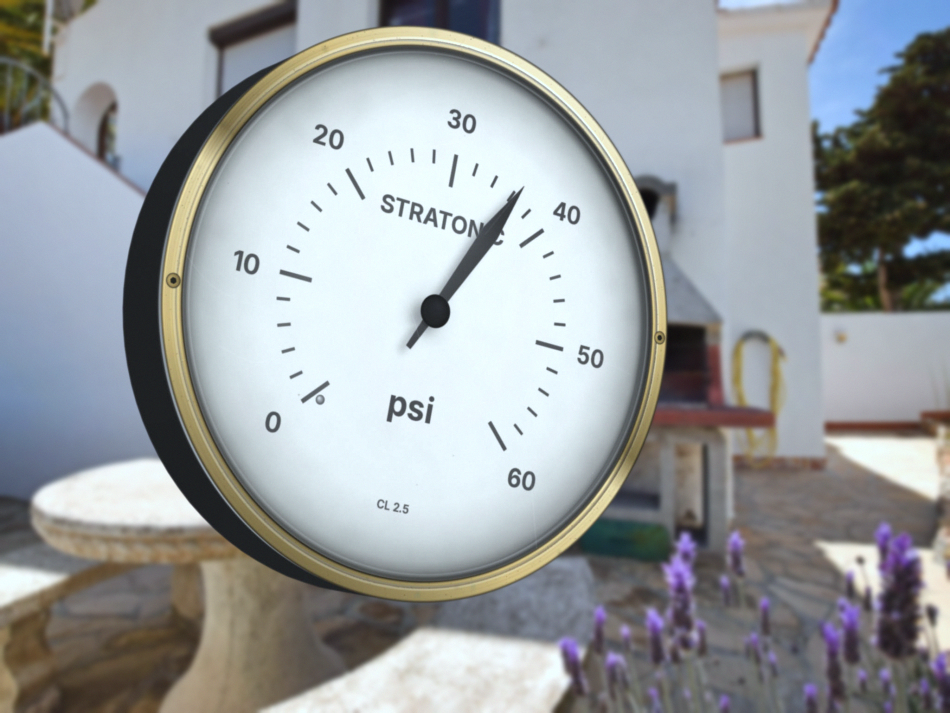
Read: 36 psi
